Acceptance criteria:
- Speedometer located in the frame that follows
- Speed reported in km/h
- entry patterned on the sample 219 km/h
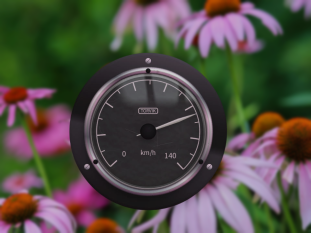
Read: 105 km/h
